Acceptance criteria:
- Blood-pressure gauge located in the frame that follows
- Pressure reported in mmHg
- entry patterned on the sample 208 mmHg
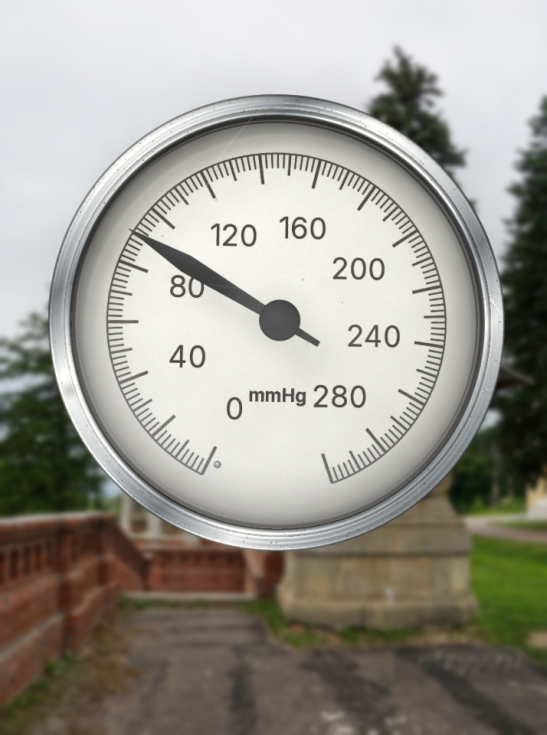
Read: 90 mmHg
